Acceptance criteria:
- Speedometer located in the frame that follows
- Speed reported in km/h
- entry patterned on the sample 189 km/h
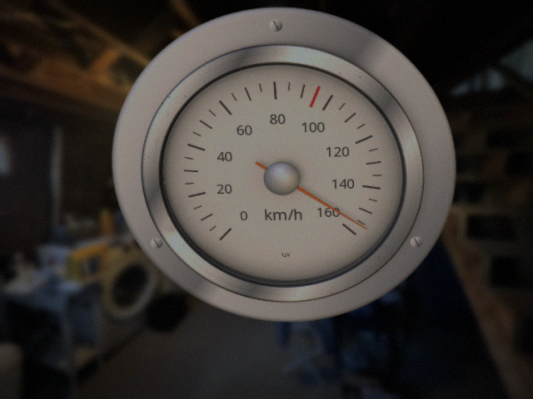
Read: 155 km/h
